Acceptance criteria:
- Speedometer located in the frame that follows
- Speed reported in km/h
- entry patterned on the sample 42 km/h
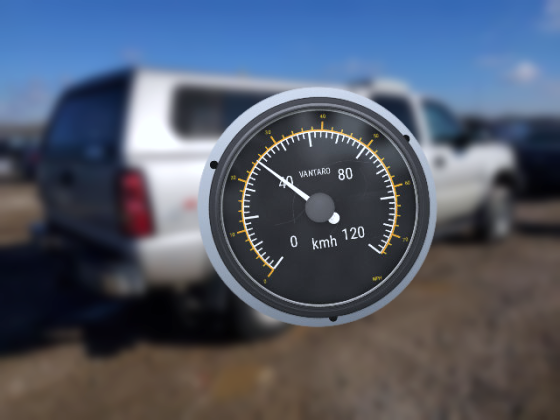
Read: 40 km/h
